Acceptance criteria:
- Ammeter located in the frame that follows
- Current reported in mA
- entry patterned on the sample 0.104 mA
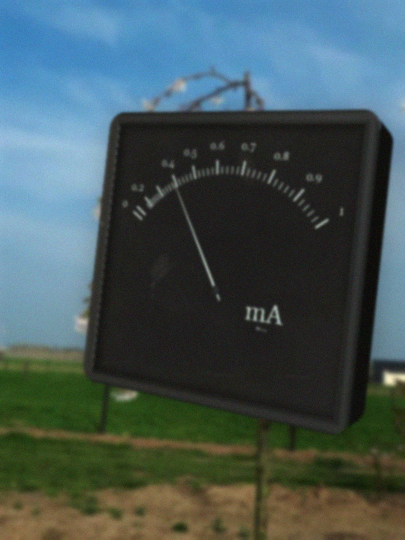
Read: 0.4 mA
